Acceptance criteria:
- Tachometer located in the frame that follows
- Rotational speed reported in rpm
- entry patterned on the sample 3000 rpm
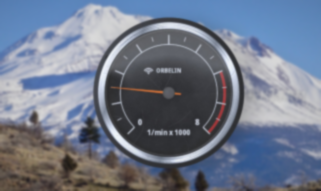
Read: 1500 rpm
